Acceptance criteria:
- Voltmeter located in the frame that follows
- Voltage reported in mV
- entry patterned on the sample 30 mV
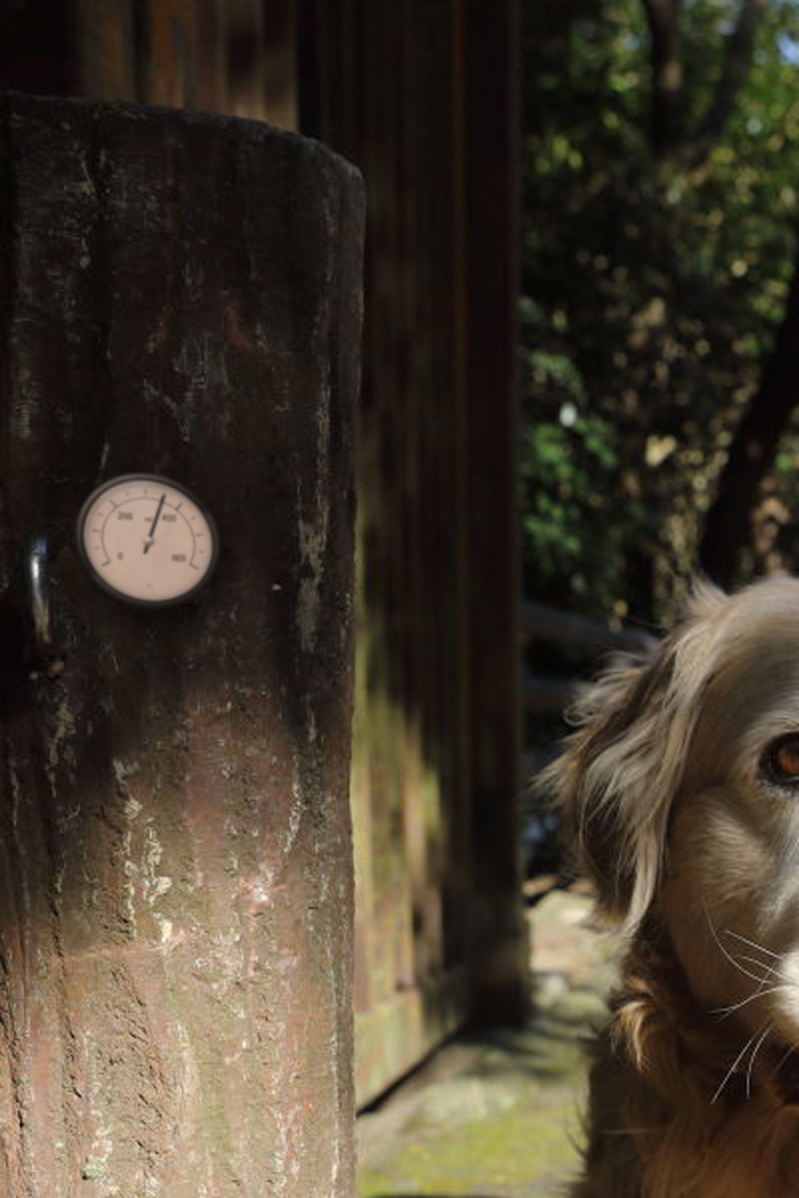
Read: 350 mV
